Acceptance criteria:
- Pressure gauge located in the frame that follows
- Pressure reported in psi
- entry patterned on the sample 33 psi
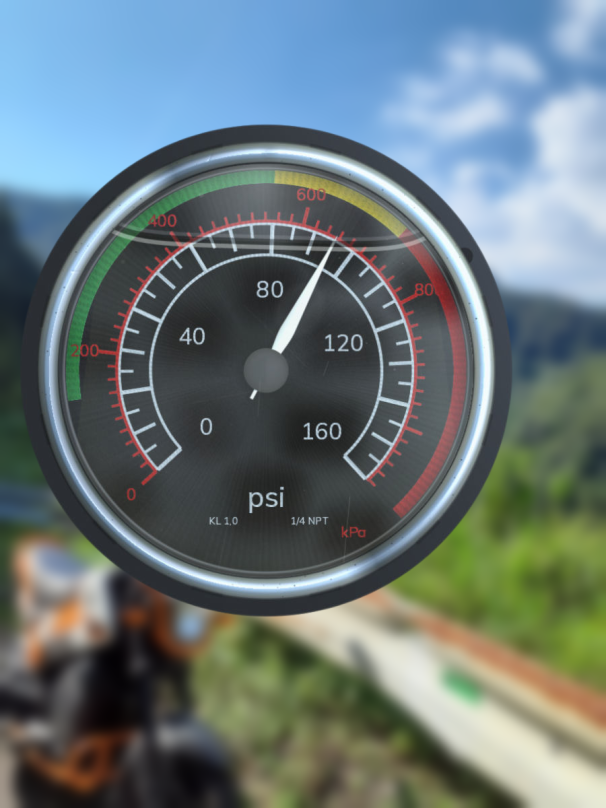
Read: 95 psi
